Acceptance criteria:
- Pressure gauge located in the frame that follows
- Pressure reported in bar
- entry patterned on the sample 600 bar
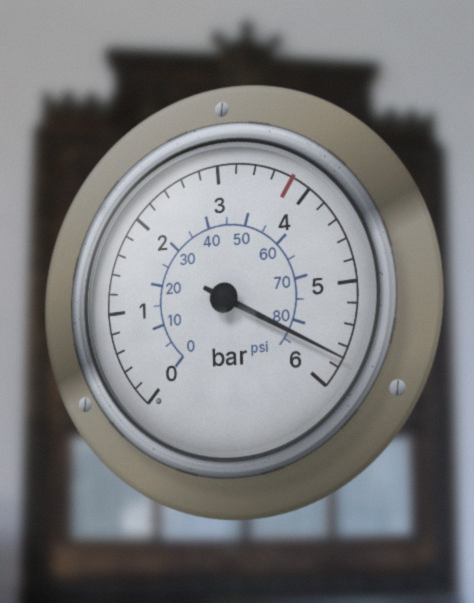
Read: 5.7 bar
